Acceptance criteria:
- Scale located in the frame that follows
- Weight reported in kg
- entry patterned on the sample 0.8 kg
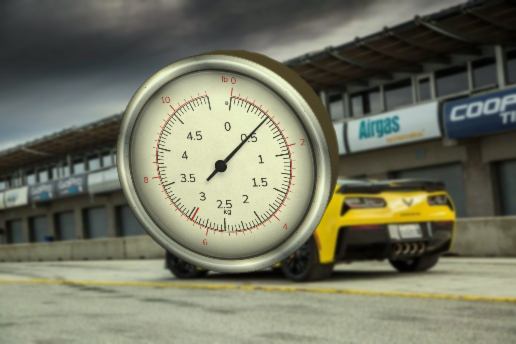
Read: 0.5 kg
